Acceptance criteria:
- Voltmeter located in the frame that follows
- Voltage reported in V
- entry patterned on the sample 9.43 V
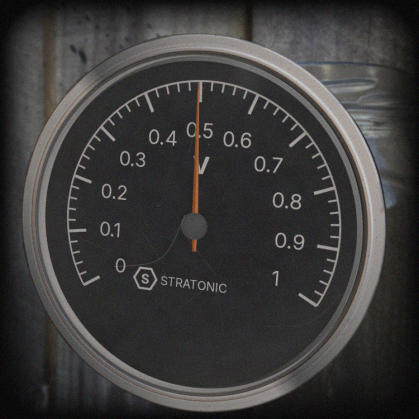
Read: 0.5 V
